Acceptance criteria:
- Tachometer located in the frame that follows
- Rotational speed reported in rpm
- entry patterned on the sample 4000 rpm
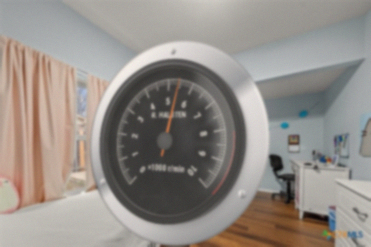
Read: 5500 rpm
